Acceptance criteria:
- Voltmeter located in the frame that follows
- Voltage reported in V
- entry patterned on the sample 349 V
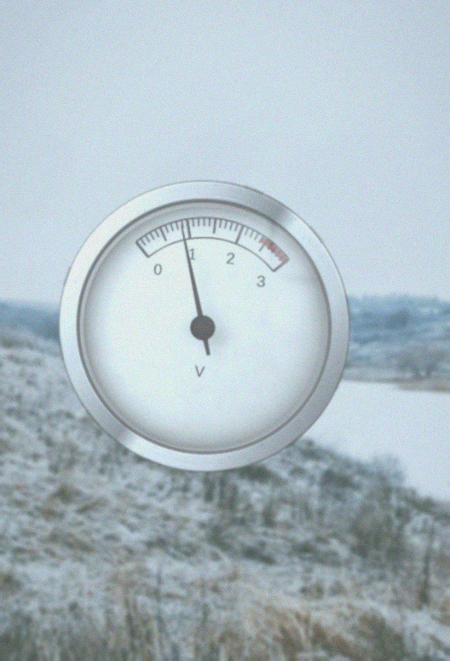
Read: 0.9 V
